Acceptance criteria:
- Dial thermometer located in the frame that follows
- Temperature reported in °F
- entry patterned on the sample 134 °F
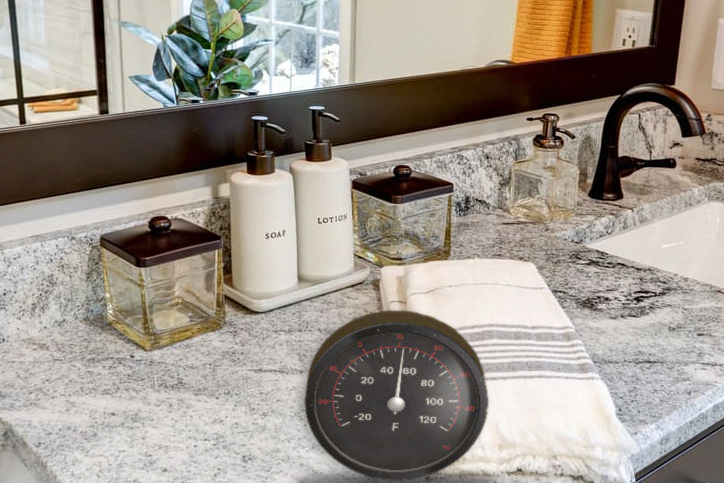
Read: 52 °F
